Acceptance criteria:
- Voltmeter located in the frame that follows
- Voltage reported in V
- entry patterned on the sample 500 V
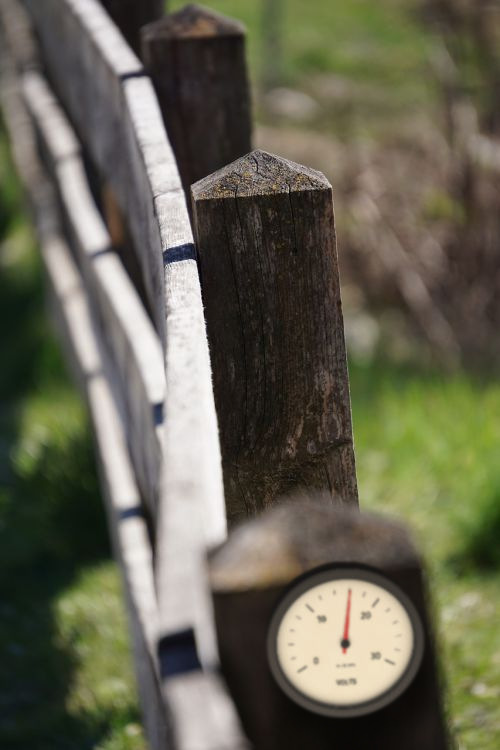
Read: 16 V
